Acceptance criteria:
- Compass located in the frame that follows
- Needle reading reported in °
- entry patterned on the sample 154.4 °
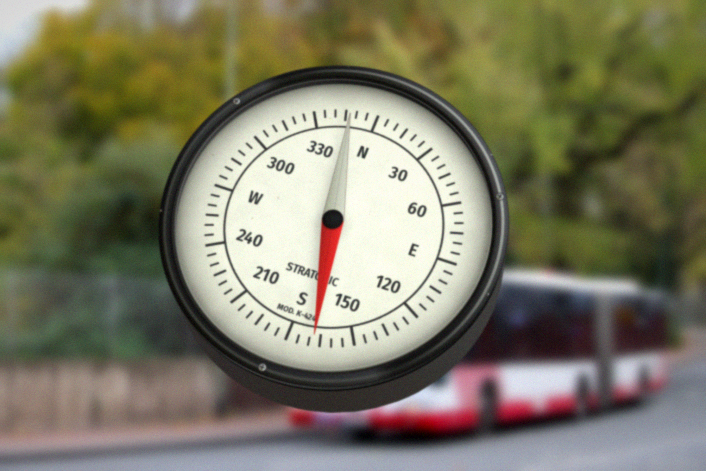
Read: 167.5 °
